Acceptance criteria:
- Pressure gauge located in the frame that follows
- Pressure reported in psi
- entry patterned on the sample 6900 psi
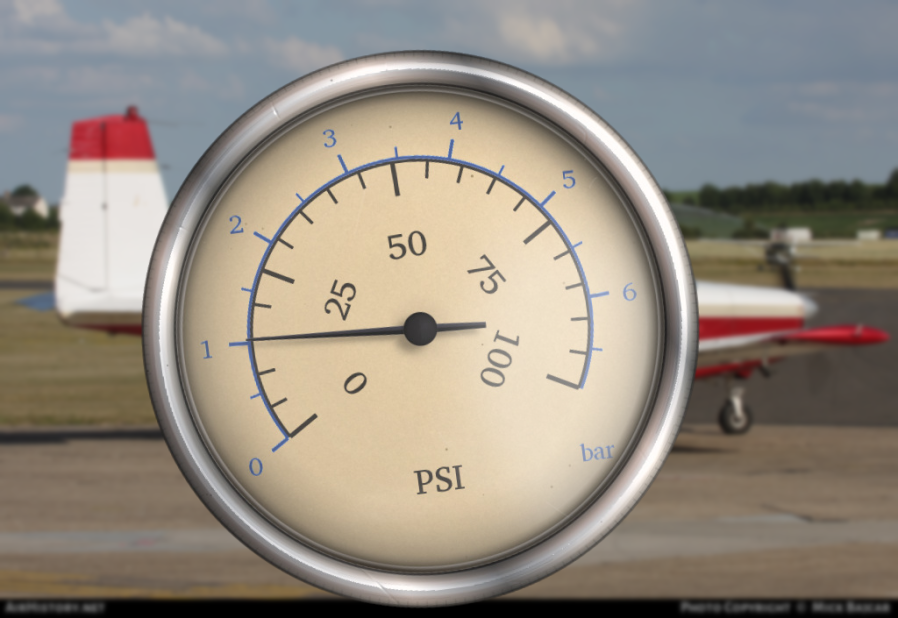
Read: 15 psi
